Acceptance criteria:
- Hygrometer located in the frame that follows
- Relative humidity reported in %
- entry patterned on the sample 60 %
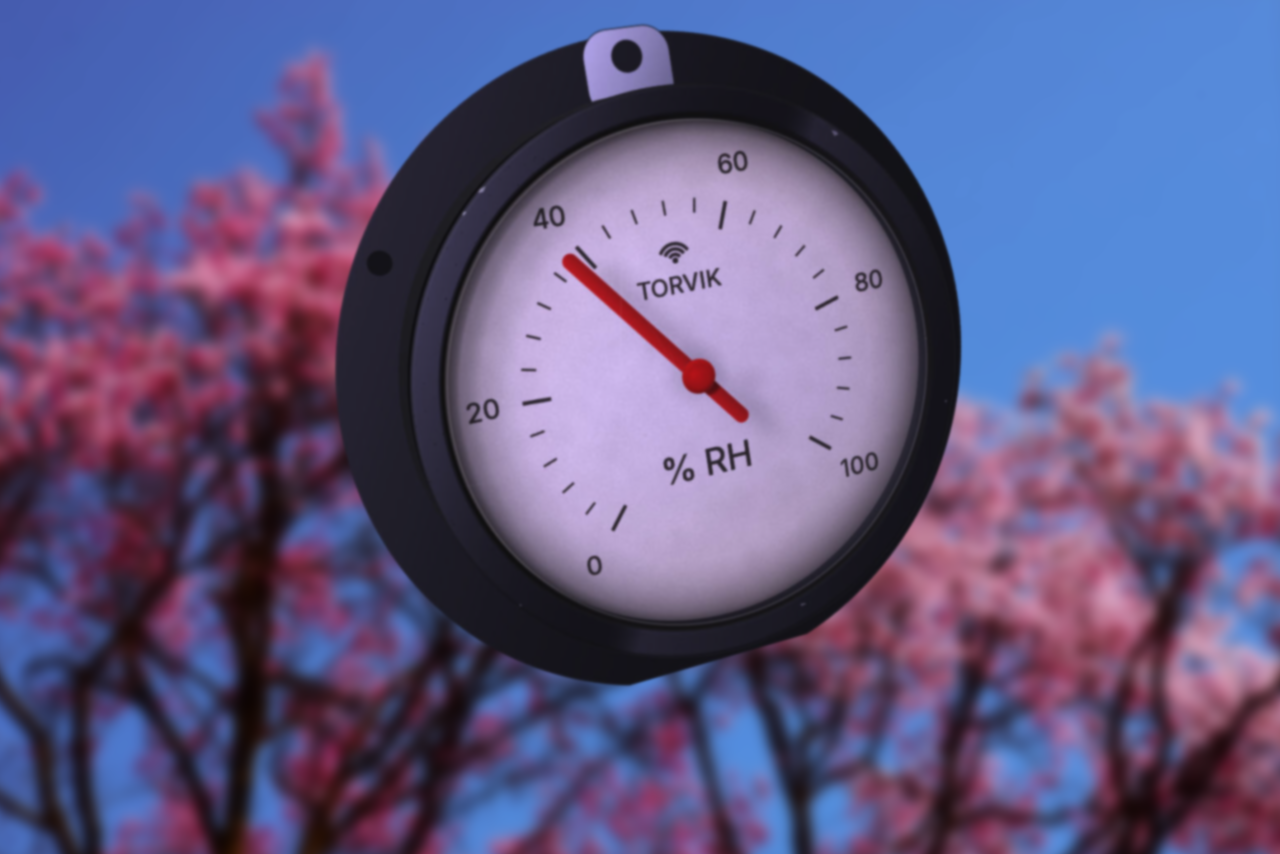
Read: 38 %
